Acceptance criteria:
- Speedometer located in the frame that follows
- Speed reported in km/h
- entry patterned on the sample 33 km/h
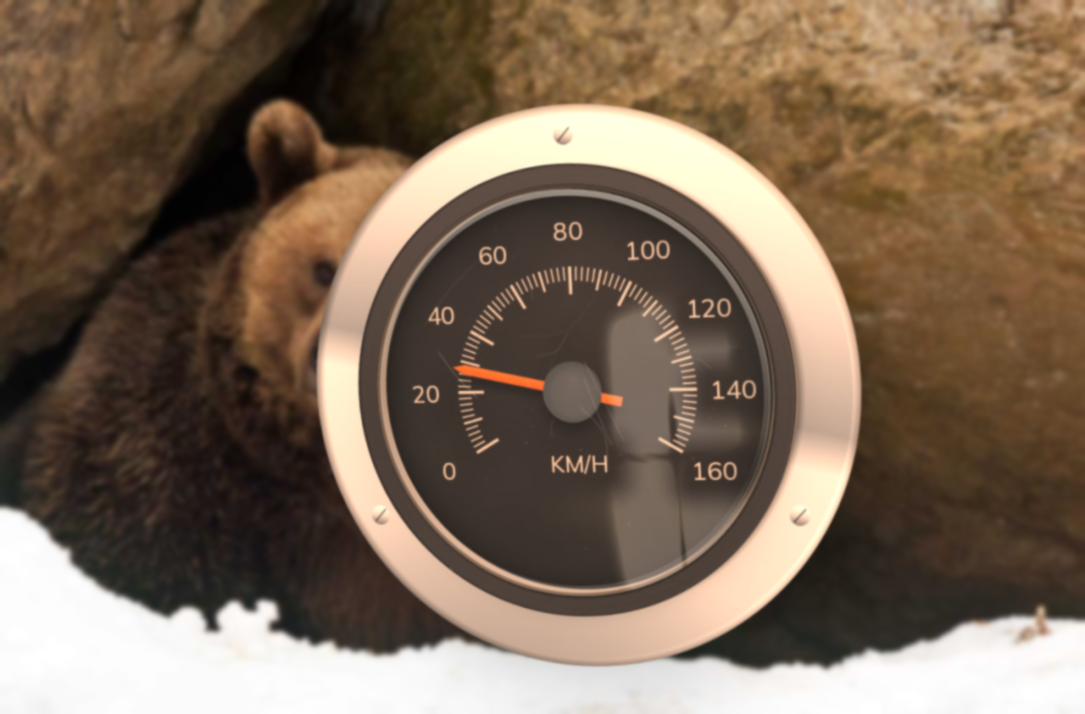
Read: 28 km/h
